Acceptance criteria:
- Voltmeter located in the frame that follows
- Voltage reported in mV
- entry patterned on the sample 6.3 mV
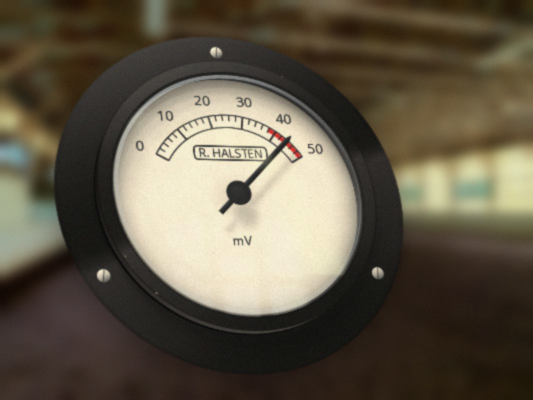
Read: 44 mV
